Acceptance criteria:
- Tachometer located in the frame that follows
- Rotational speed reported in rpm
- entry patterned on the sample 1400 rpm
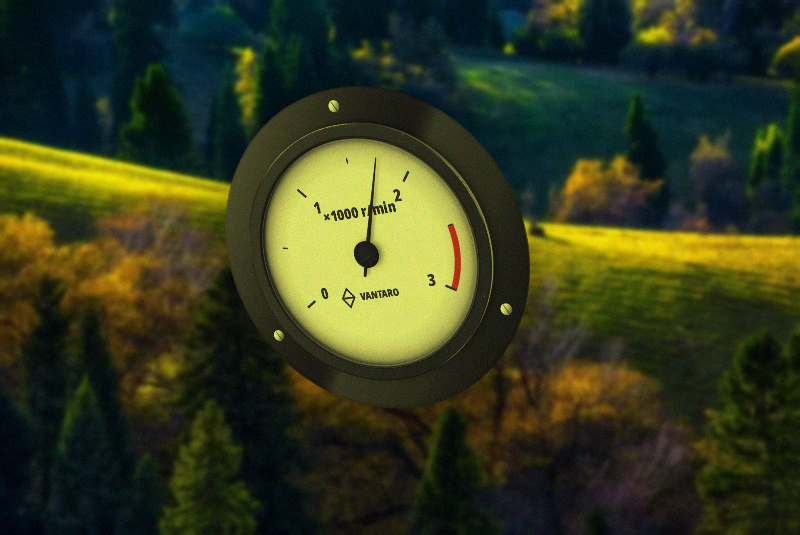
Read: 1750 rpm
